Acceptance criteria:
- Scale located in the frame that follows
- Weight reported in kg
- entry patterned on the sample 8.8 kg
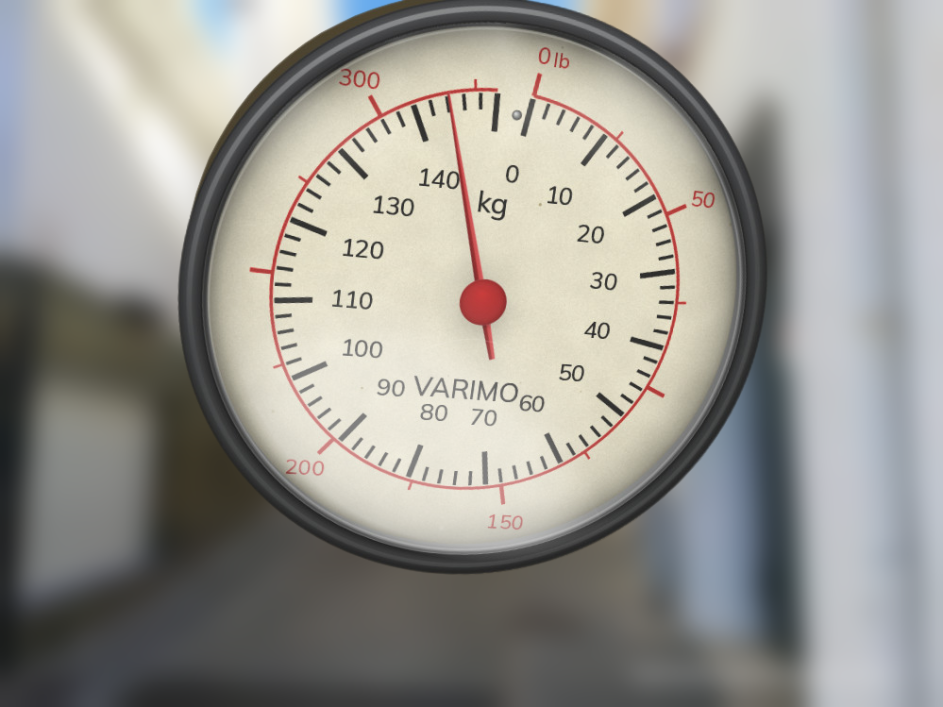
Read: 144 kg
